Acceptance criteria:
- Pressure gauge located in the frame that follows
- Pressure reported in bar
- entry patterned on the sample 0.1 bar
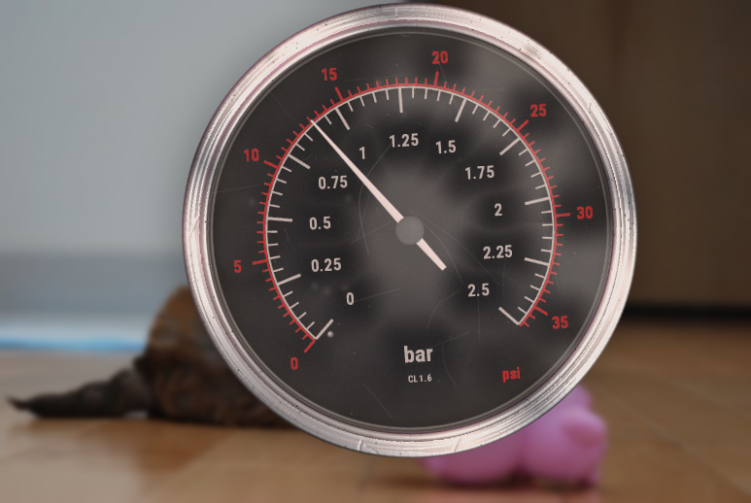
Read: 0.9 bar
